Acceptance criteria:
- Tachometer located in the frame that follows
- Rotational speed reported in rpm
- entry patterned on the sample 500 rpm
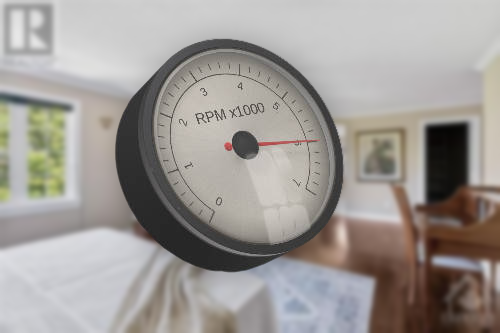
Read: 6000 rpm
